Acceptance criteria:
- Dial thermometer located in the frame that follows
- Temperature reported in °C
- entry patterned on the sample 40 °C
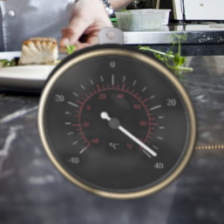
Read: 38 °C
